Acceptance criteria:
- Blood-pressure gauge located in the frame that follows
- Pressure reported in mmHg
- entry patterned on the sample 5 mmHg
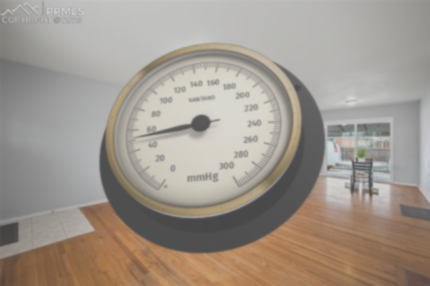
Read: 50 mmHg
